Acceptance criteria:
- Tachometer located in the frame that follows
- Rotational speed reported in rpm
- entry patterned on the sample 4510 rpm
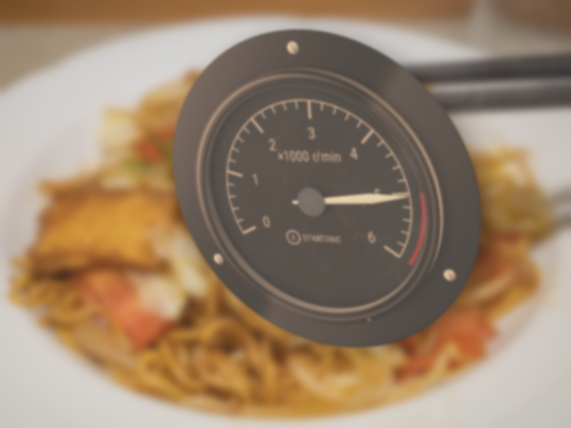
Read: 5000 rpm
